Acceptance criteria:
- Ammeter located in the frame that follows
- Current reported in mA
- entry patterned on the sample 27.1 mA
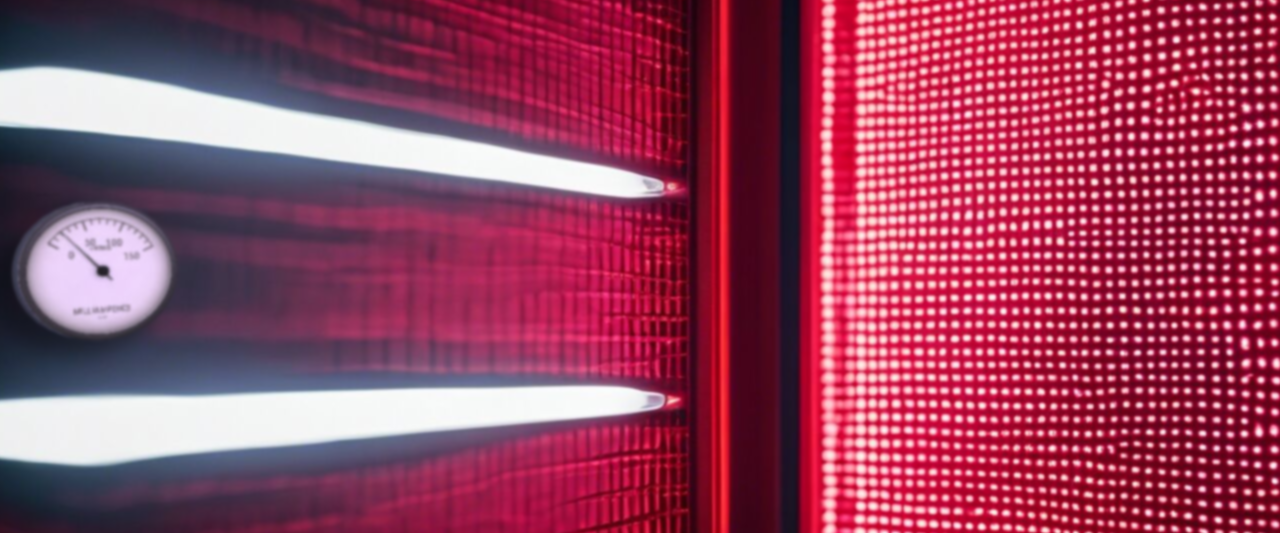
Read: 20 mA
